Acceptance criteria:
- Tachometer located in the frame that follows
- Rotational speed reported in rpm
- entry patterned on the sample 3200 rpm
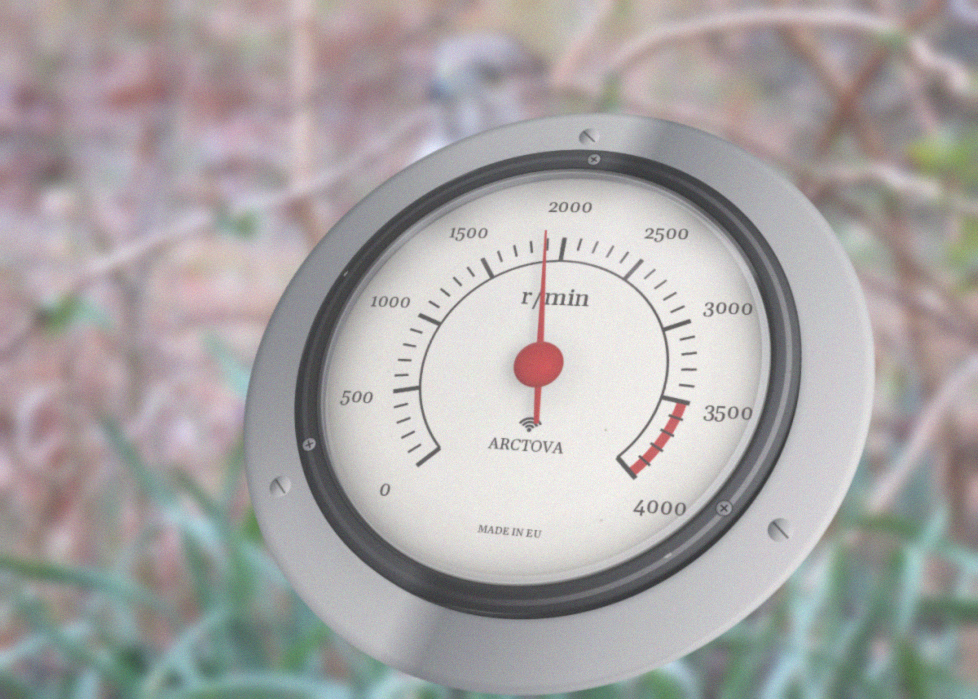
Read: 1900 rpm
